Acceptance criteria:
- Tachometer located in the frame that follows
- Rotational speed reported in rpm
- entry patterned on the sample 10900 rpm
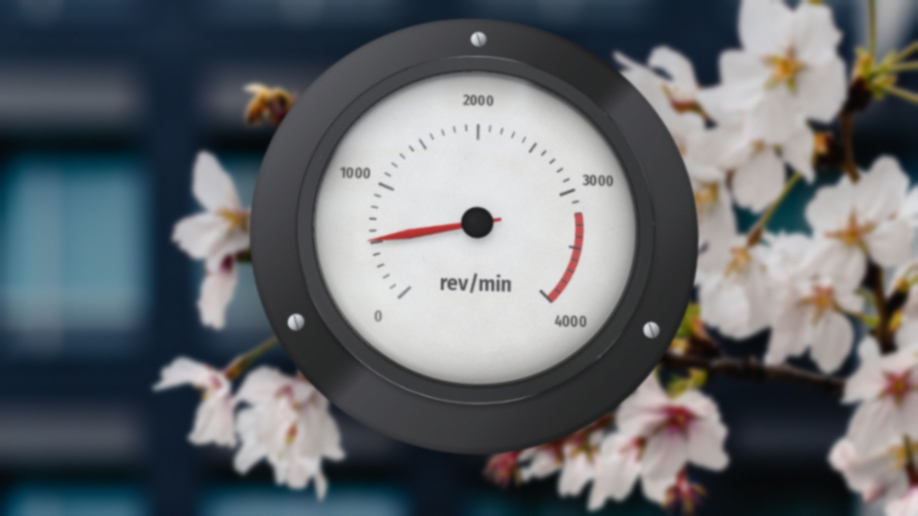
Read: 500 rpm
